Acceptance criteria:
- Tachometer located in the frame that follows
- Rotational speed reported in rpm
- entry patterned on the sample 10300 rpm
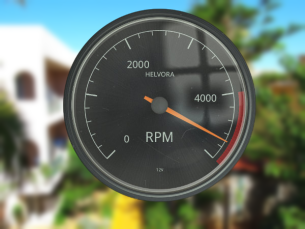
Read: 4700 rpm
